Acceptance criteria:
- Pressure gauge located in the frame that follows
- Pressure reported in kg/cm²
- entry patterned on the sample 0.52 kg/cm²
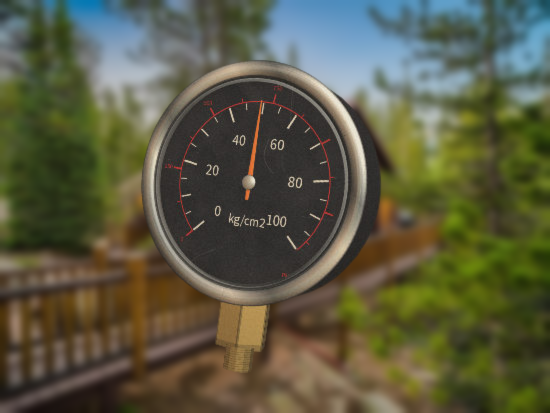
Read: 50 kg/cm²
